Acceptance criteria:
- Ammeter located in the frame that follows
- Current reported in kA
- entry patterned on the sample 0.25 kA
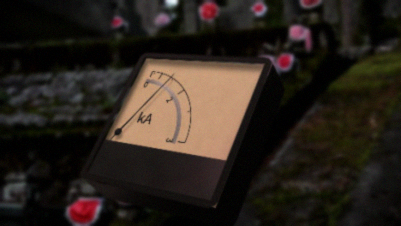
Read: 1.5 kA
